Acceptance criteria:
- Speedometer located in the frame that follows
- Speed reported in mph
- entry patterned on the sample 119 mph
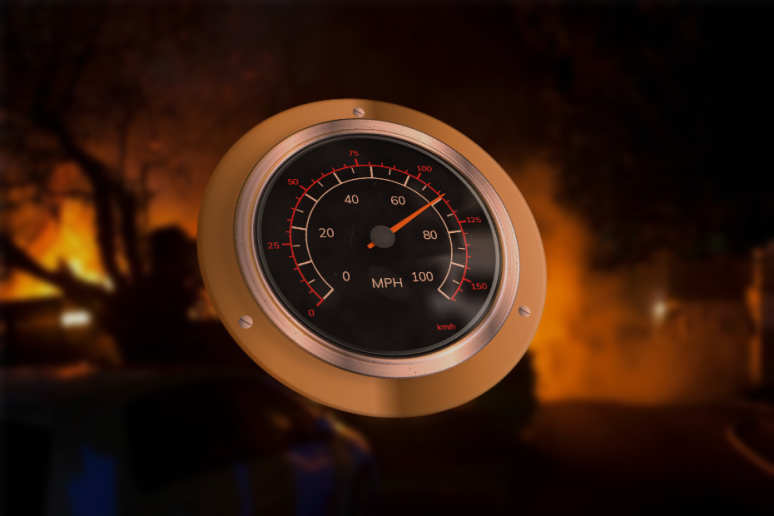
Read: 70 mph
